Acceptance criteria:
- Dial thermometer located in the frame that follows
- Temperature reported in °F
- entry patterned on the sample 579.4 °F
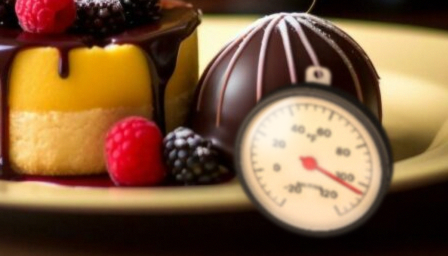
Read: 104 °F
